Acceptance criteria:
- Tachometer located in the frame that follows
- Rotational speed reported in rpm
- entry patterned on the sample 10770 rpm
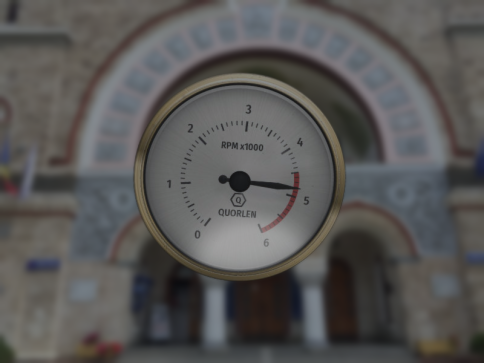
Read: 4800 rpm
